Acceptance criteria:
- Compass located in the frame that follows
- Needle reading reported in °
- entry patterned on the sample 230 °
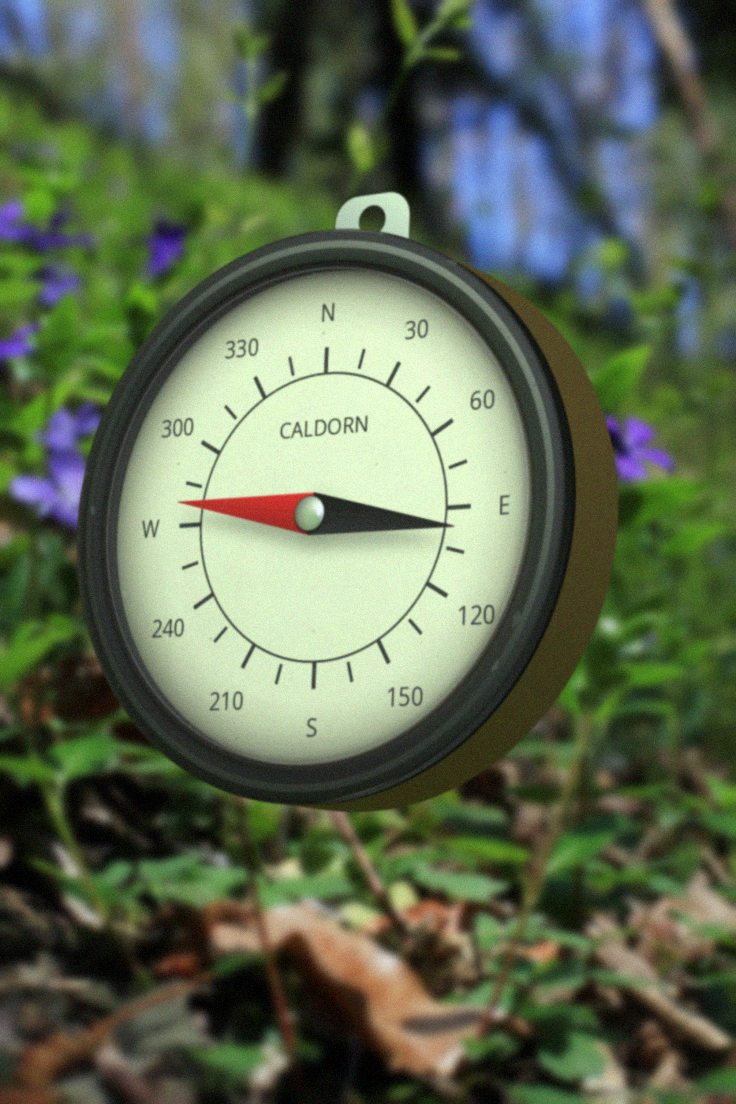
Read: 277.5 °
